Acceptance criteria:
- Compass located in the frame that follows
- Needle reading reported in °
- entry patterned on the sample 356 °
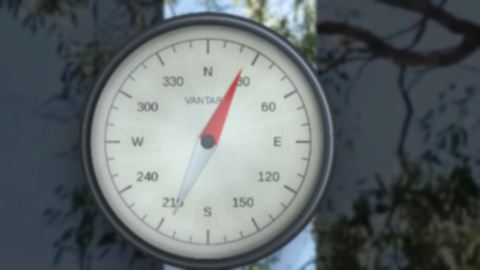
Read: 25 °
